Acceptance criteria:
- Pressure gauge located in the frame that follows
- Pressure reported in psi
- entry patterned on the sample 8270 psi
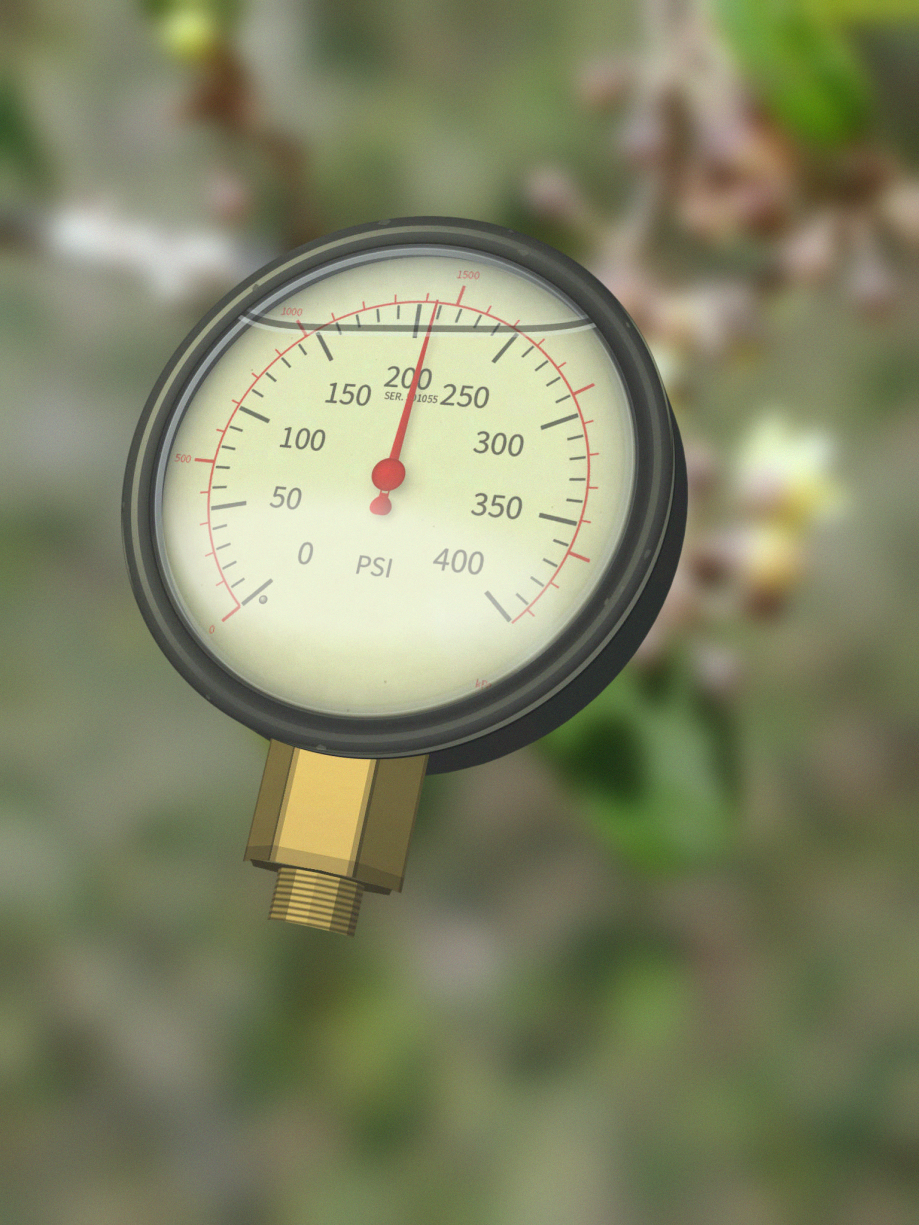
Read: 210 psi
